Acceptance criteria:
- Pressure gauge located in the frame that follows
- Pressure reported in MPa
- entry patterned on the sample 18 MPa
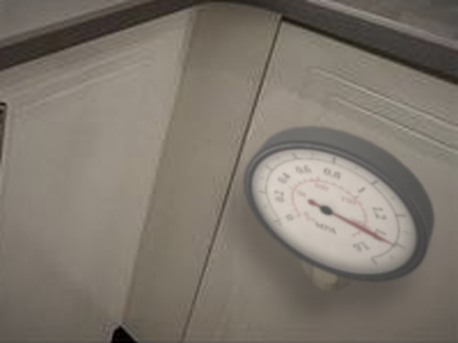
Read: 1.4 MPa
